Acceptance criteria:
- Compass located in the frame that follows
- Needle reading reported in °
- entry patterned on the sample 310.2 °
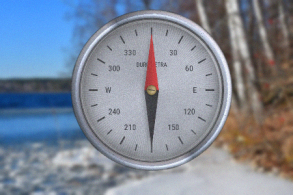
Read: 0 °
